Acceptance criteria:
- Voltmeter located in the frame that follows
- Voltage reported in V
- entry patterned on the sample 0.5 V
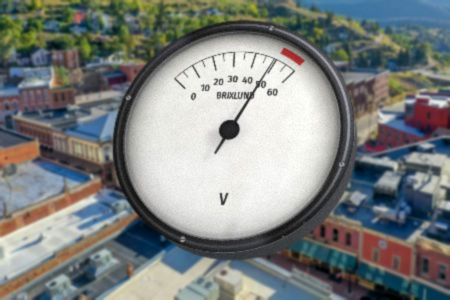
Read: 50 V
